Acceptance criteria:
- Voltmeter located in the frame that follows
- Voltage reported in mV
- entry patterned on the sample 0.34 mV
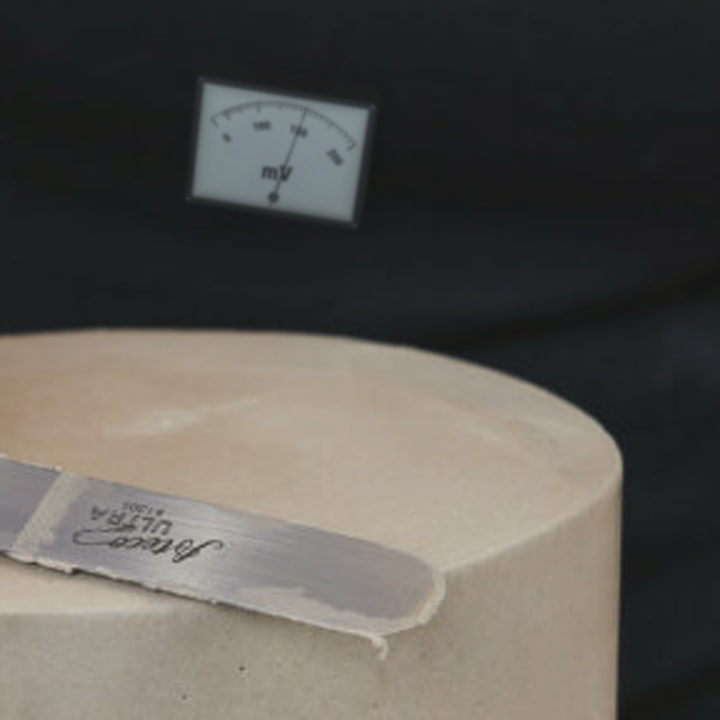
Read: 150 mV
